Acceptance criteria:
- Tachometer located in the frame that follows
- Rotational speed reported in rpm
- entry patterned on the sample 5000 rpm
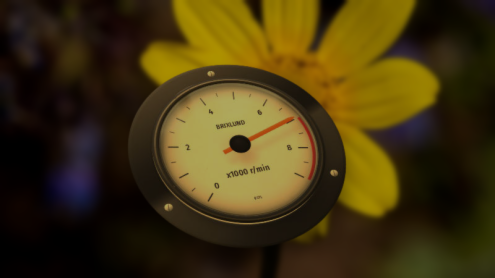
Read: 7000 rpm
